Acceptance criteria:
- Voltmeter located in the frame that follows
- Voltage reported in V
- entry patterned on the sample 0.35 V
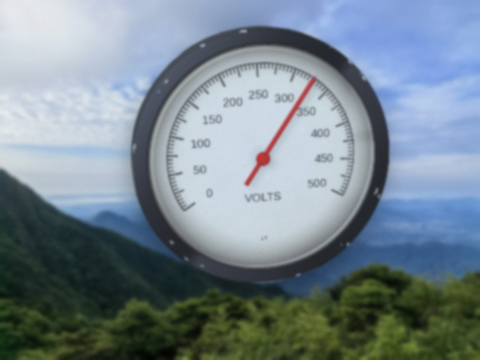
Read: 325 V
